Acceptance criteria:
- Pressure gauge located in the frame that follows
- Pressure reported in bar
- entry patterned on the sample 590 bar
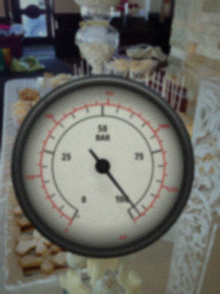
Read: 97.5 bar
